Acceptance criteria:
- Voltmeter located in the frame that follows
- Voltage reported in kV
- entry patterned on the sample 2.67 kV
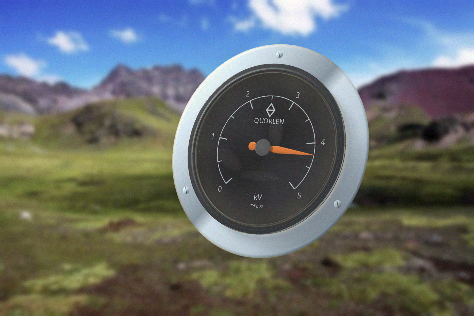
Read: 4.25 kV
